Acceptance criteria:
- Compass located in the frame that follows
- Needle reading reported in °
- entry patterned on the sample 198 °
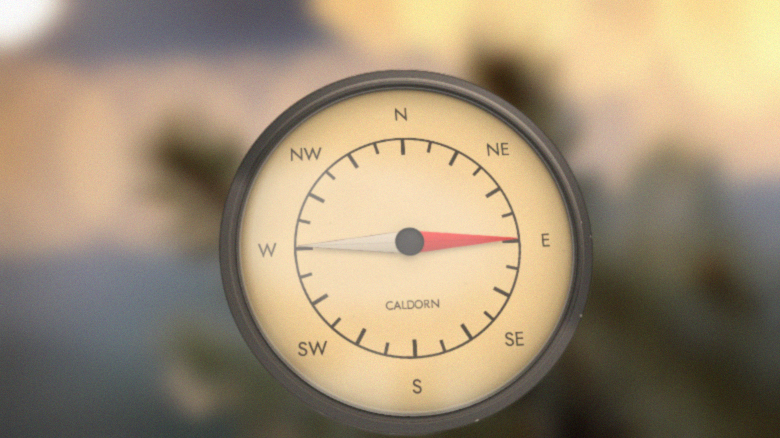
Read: 90 °
